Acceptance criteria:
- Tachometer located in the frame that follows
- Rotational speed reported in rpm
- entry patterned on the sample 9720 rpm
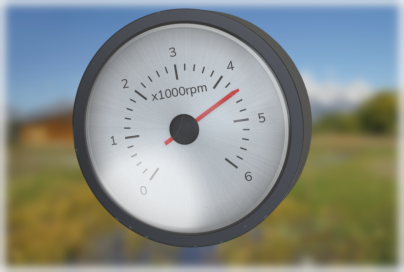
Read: 4400 rpm
